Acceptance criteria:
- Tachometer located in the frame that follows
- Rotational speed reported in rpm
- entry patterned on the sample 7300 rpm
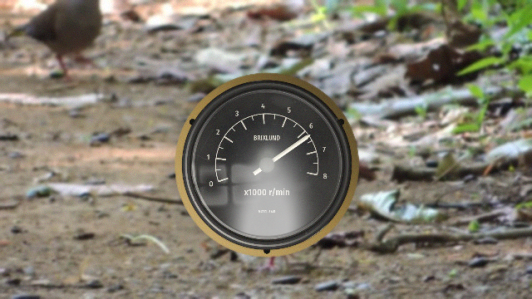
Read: 6250 rpm
